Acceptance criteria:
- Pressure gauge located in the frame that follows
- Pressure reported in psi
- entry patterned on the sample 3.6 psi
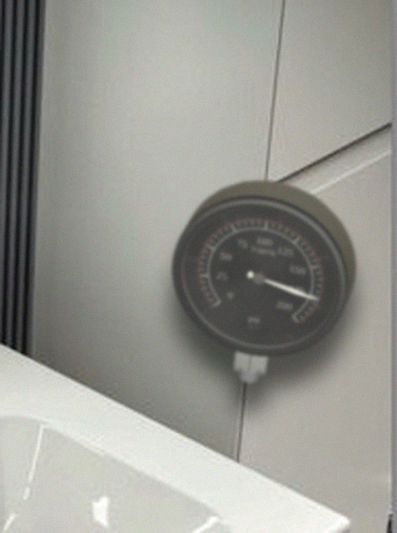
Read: 175 psi
